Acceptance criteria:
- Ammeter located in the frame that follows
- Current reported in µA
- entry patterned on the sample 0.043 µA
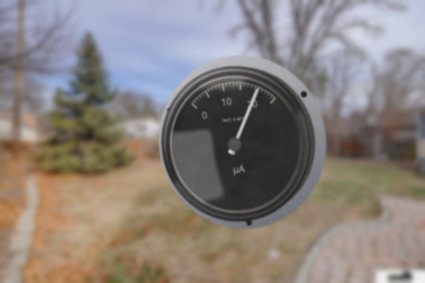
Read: 20 µA
